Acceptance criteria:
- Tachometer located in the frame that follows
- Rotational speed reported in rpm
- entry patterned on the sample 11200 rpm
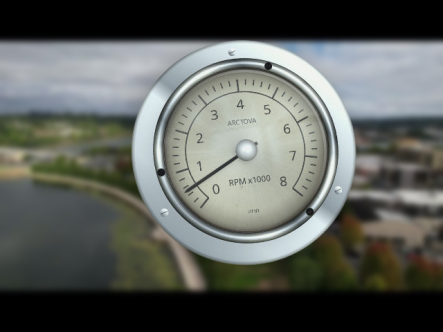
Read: 500 rpm
